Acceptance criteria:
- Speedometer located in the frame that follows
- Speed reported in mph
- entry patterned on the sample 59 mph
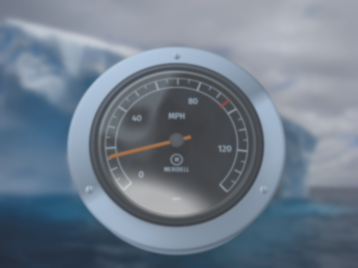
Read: 15 mph
